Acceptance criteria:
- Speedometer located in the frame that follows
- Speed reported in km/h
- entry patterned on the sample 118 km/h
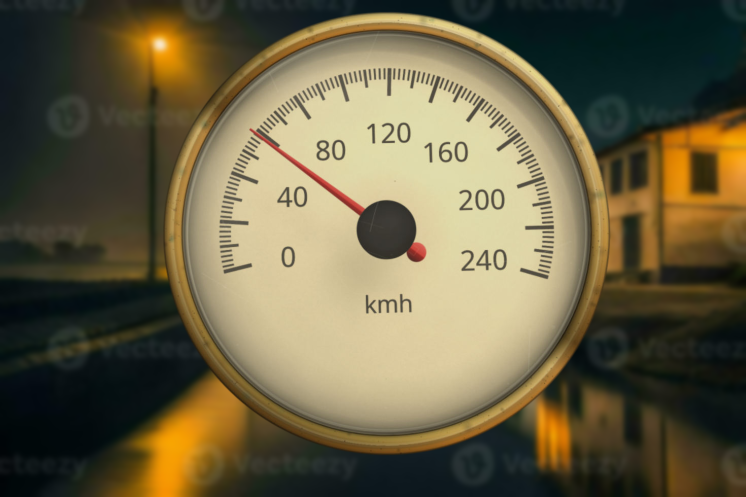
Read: 58 km/h
